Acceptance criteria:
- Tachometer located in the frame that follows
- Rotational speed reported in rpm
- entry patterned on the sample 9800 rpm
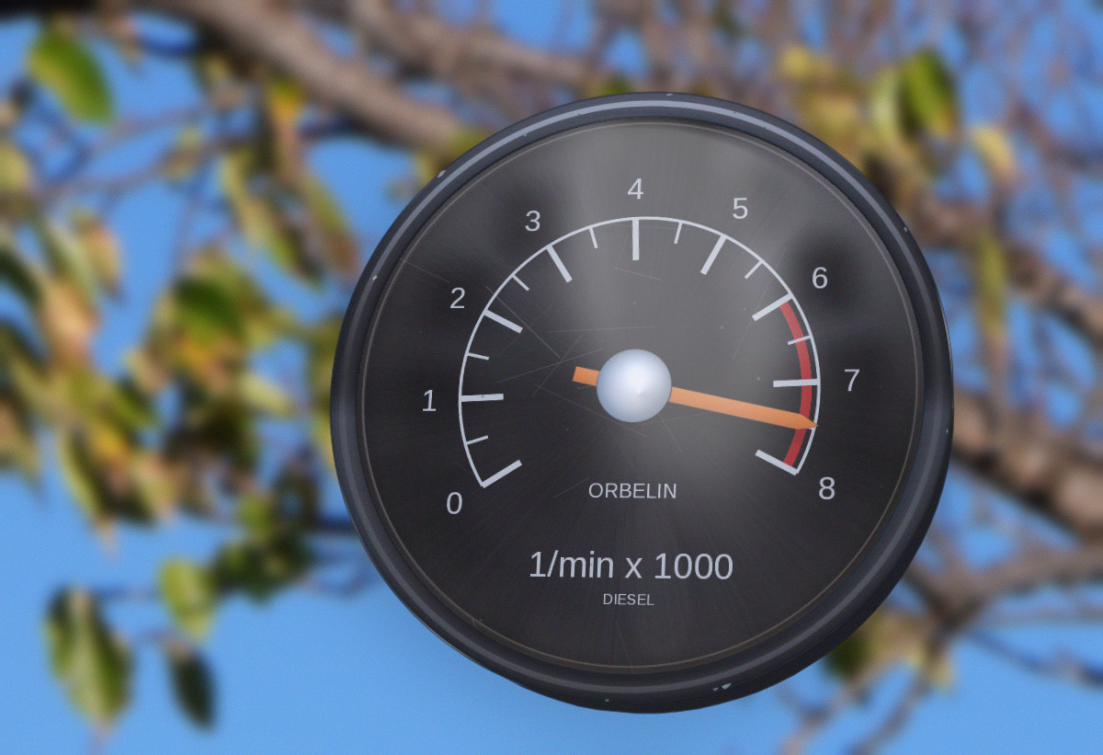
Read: 7500 rpm
